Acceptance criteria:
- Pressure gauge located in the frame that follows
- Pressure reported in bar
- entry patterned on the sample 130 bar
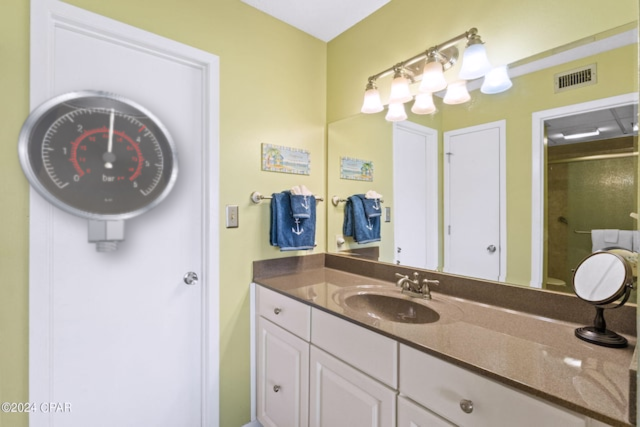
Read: 3 bar
